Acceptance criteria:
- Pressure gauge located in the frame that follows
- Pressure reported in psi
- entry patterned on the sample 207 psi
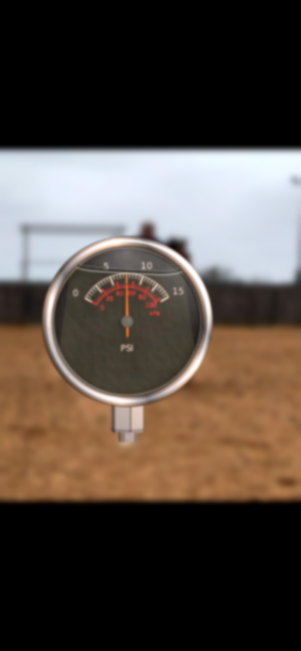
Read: 7.5 psi
